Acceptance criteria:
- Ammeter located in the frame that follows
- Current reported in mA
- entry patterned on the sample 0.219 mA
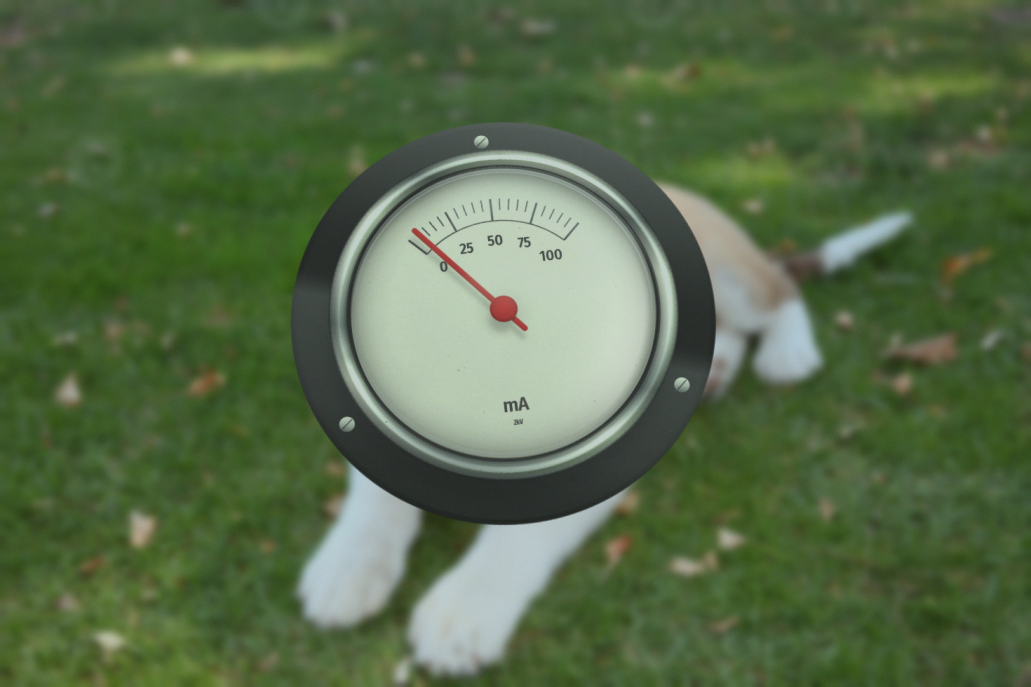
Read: 5 mA
